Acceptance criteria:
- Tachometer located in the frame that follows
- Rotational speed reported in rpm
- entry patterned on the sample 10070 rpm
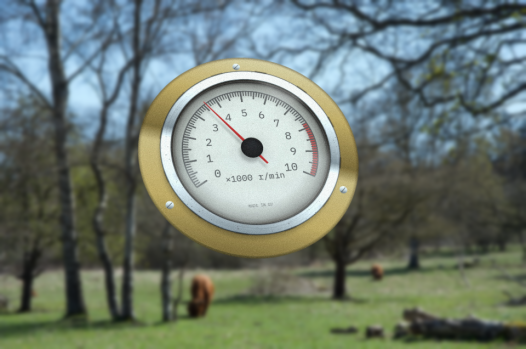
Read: 3500 rpm
